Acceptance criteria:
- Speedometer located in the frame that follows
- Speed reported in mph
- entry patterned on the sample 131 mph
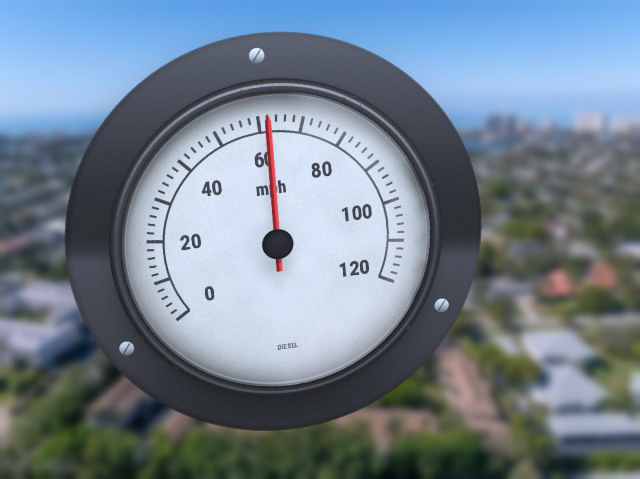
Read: 62 mph
